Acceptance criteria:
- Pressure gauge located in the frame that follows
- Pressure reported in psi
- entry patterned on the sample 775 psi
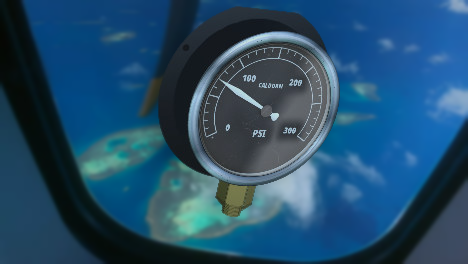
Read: 70 psi
